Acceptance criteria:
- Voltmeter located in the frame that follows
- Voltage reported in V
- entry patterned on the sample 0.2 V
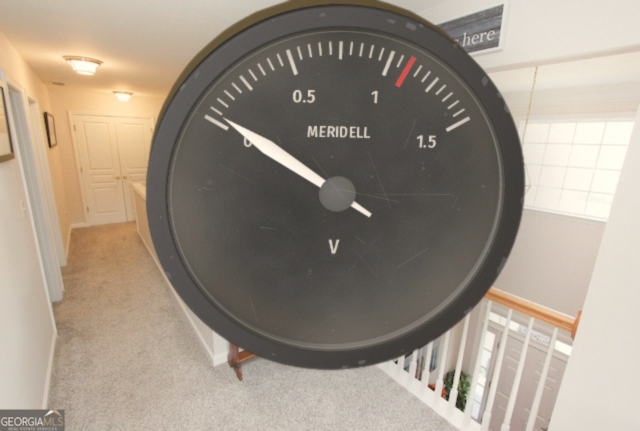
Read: 0.05 V
